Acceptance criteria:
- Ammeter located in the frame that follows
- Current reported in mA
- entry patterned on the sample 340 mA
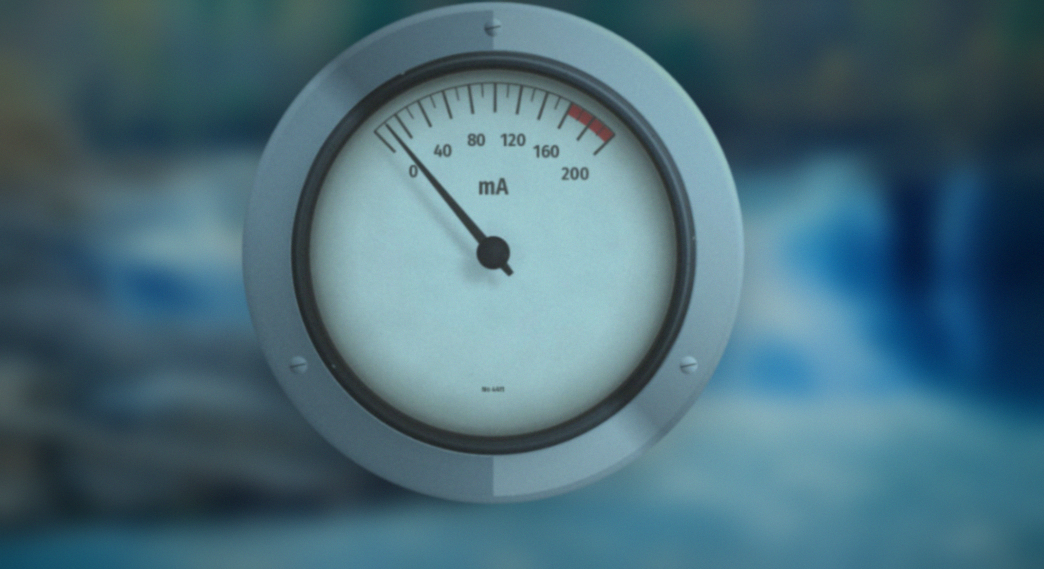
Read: 10 mA
